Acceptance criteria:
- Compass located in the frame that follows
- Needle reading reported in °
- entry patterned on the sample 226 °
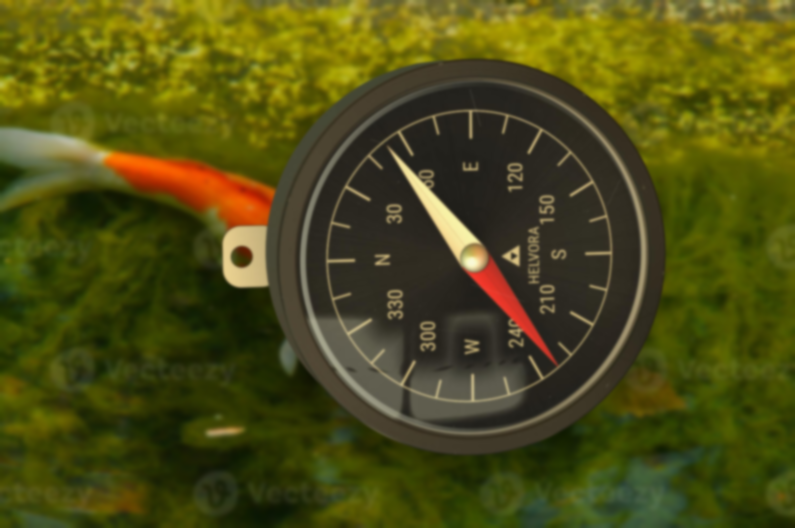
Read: 232.5 °
